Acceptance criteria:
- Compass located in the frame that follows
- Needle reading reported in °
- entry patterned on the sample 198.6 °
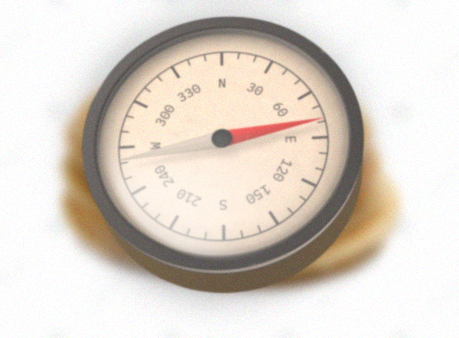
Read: 80 °
